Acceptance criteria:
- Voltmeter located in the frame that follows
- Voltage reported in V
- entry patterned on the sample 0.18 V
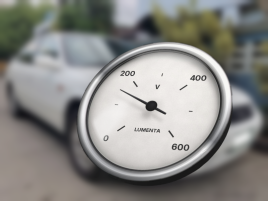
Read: 150 V
